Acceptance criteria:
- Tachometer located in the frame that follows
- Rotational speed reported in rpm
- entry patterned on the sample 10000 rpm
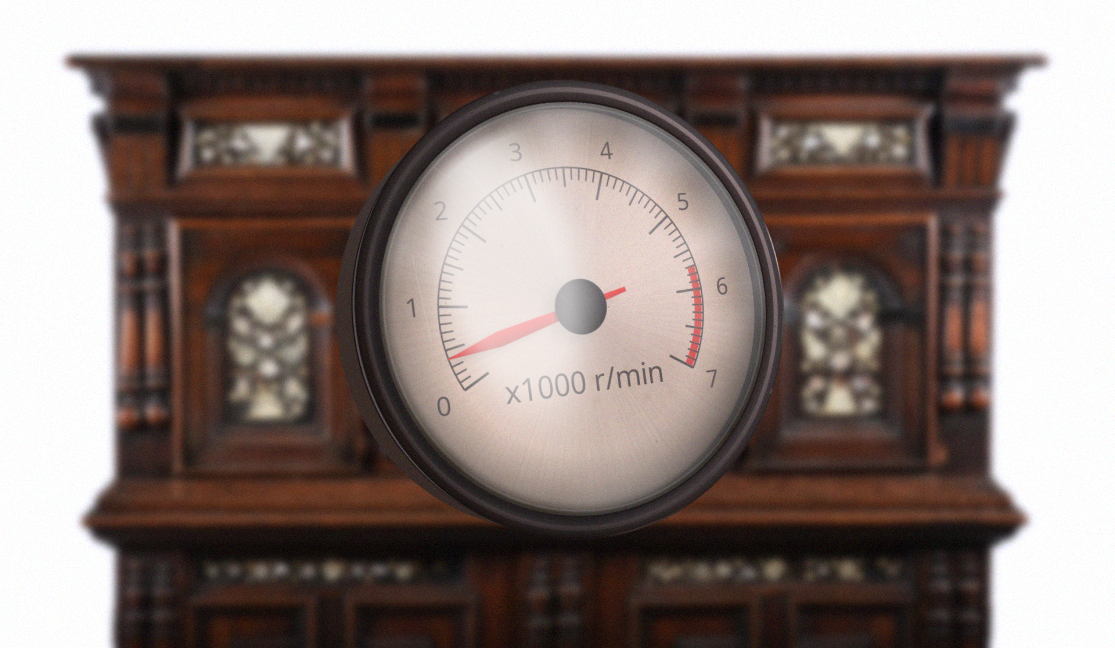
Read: 400 rpm
